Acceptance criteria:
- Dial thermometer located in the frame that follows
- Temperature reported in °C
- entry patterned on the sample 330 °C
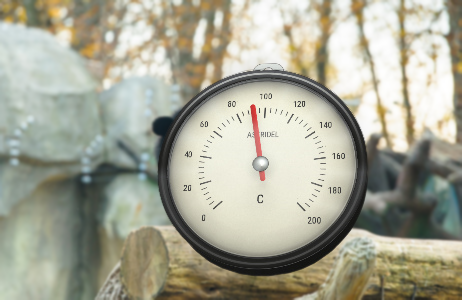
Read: 92 °C
